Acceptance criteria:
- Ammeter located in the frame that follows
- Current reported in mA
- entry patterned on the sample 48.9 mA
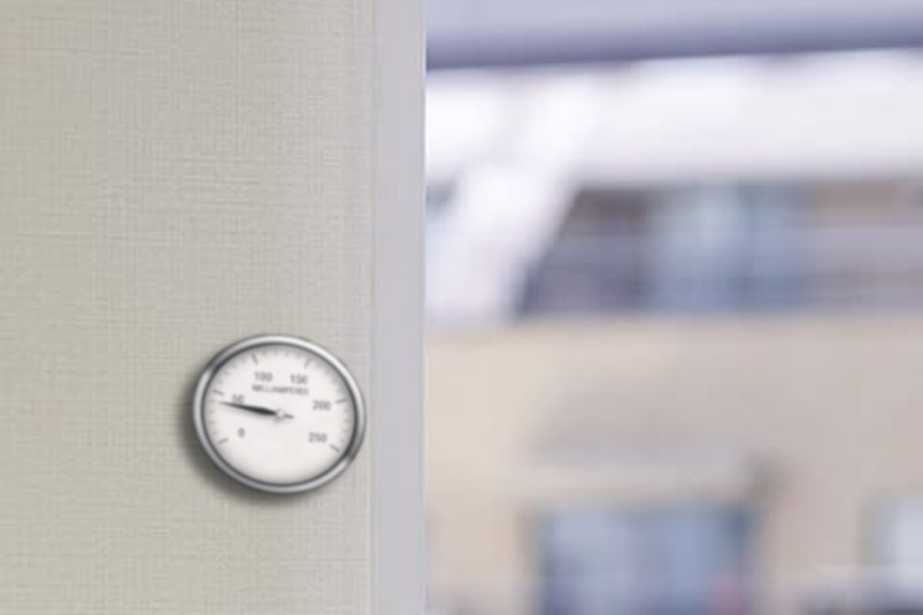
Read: 40 mA
